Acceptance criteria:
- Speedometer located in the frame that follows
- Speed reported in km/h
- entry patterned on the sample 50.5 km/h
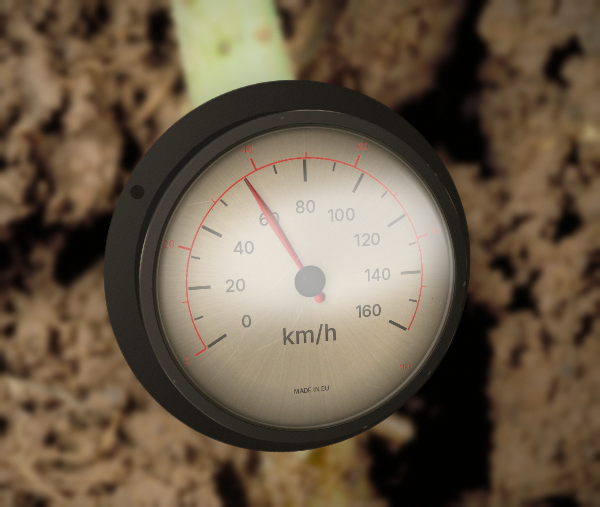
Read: 60 km/h
